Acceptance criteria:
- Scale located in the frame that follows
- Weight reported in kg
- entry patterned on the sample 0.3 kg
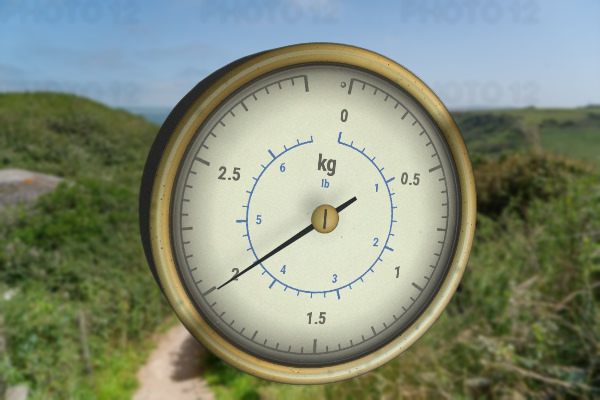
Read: 2 kg
